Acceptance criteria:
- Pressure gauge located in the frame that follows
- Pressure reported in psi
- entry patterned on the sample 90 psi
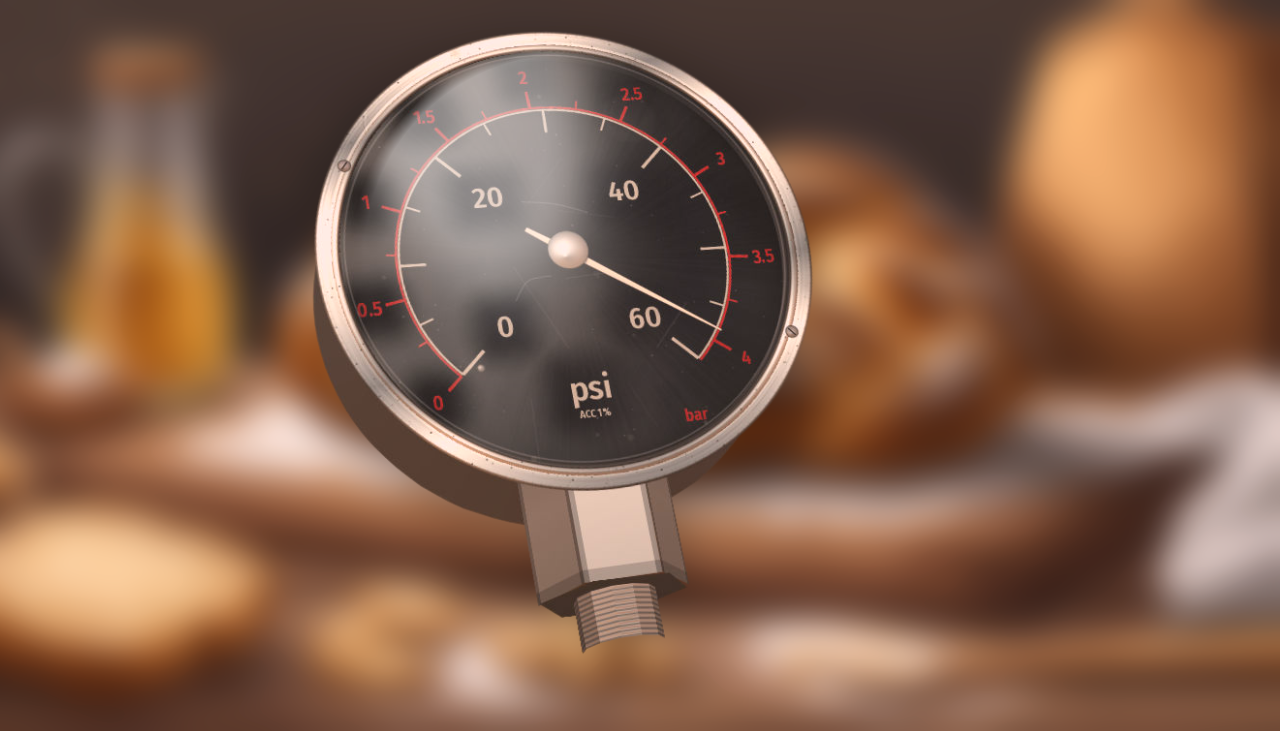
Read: 57.5 psi
